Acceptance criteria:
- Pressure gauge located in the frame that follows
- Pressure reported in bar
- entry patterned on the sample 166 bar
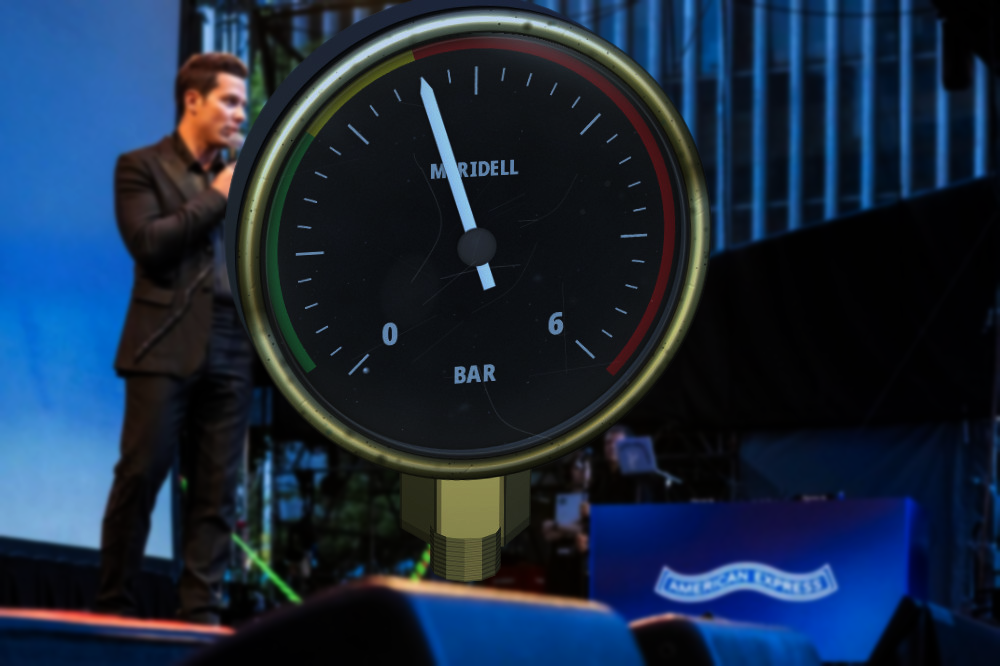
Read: 2.6 bar
